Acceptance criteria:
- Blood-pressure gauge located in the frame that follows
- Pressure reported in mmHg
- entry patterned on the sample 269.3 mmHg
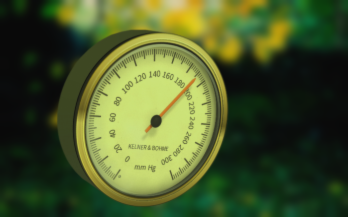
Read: 190 mmHg
